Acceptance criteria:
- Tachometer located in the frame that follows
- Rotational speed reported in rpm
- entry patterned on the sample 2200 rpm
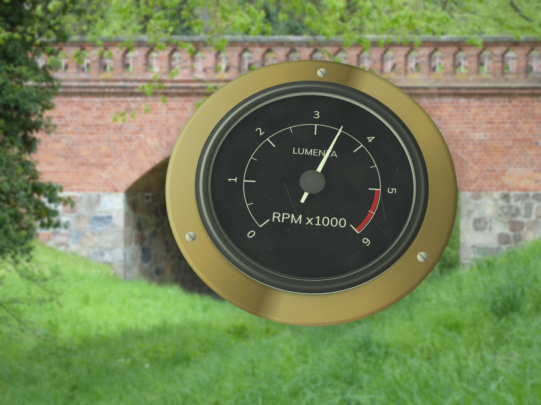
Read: 3500 rpm
